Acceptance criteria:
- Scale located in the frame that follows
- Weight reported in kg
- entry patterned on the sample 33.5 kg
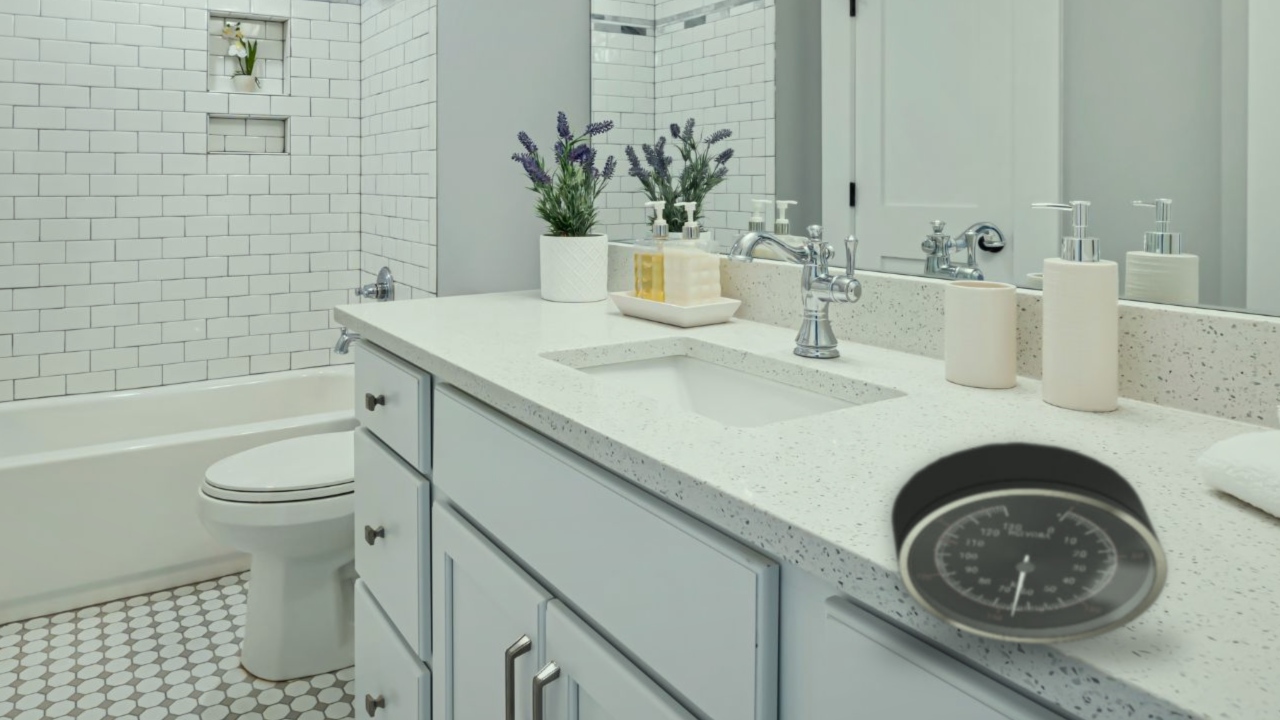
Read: 65 kg
